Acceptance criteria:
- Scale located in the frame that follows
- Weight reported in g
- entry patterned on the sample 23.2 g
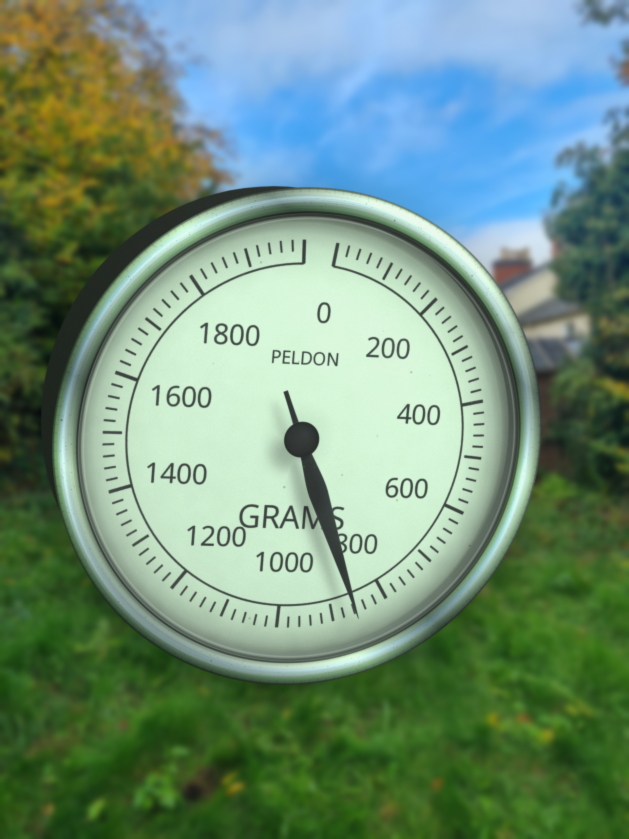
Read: 860 g
